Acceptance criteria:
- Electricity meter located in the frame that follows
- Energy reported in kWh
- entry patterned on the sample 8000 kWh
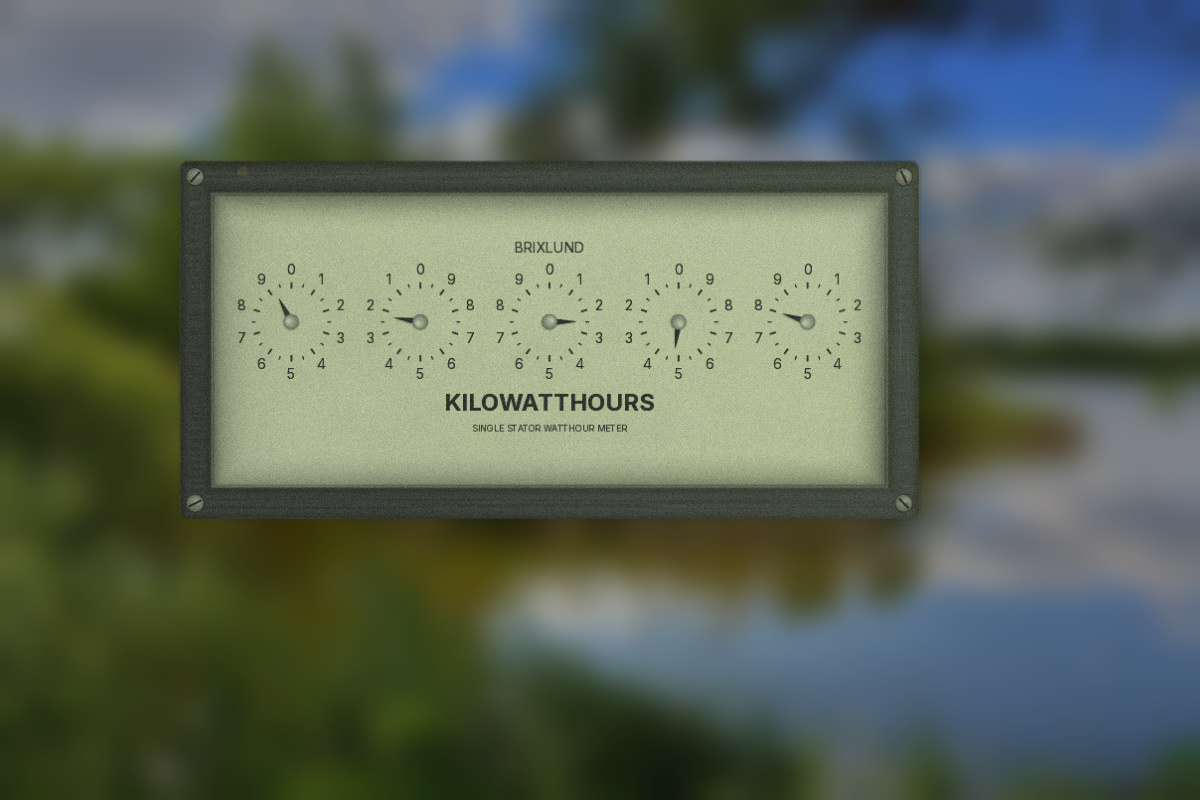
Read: 92248 kWh
